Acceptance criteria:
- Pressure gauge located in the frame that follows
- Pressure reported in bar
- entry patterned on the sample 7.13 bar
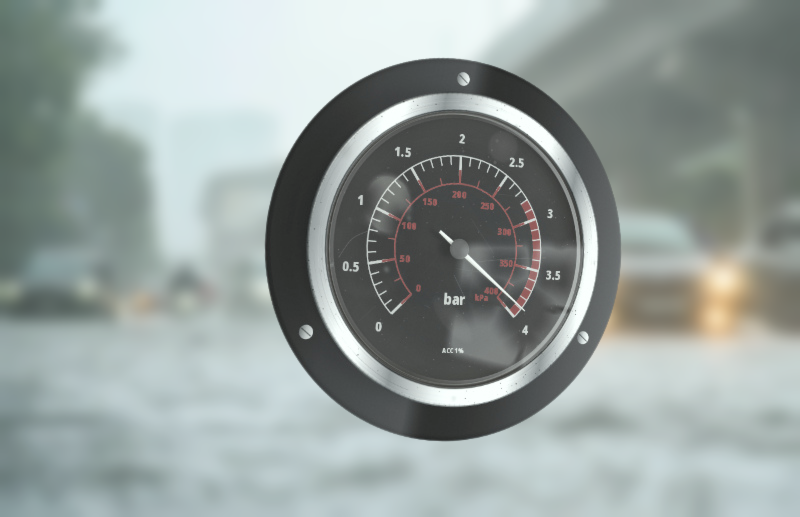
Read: 3.9 bar
